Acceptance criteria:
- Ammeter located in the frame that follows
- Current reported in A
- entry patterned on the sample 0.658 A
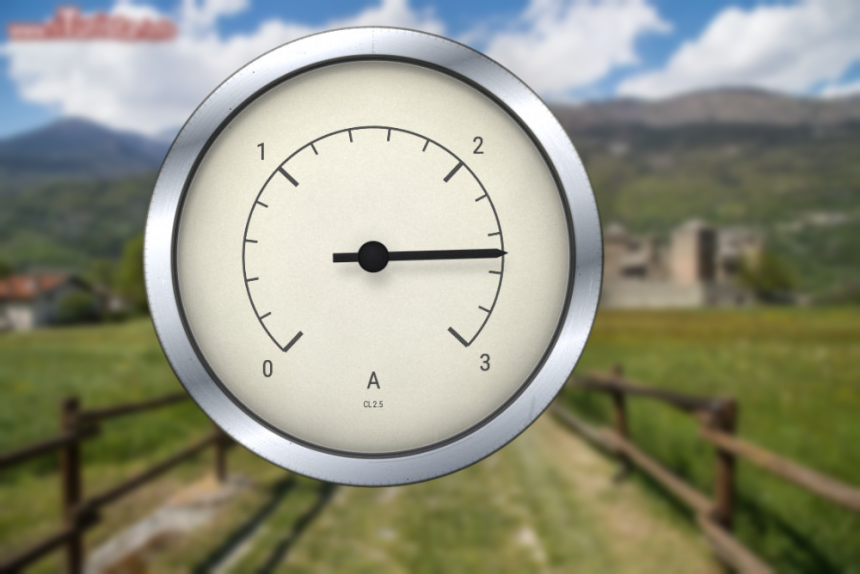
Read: 2.5 A
